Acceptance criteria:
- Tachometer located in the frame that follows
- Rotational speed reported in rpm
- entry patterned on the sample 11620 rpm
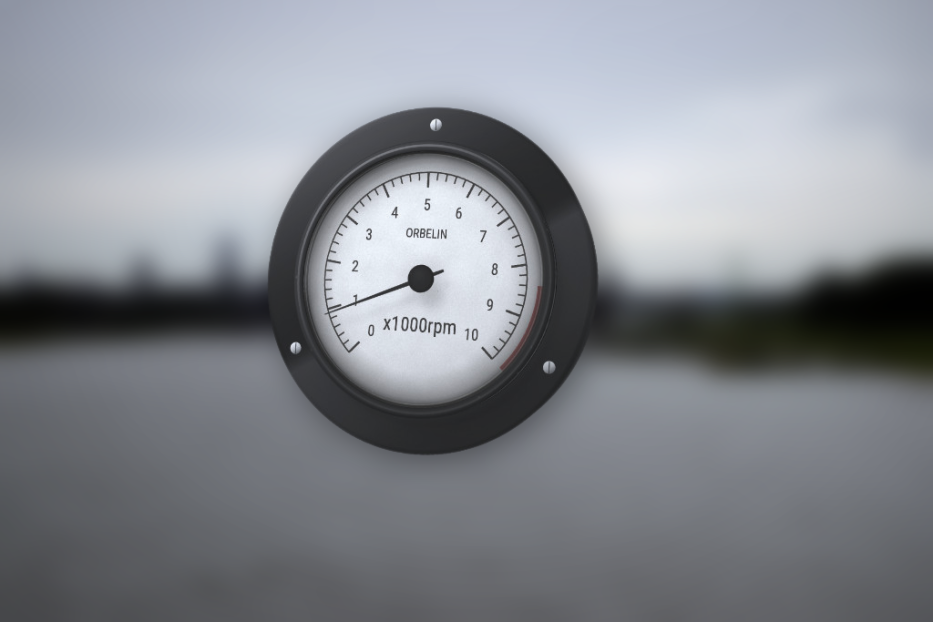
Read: 900 rpm
